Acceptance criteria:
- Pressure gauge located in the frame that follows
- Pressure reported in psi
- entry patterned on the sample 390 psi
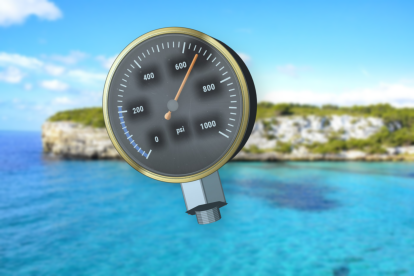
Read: 660 psi
